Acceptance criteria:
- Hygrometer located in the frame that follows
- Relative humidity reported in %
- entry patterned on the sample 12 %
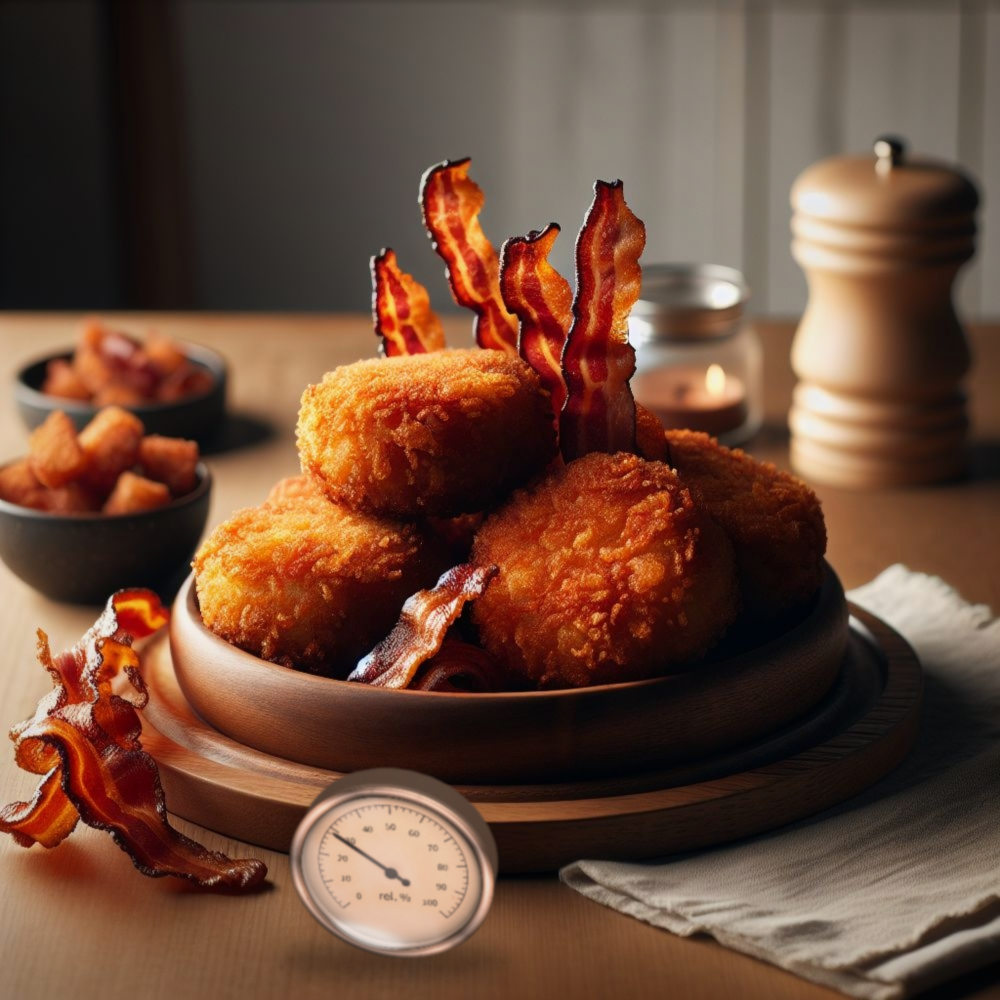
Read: 30 %
